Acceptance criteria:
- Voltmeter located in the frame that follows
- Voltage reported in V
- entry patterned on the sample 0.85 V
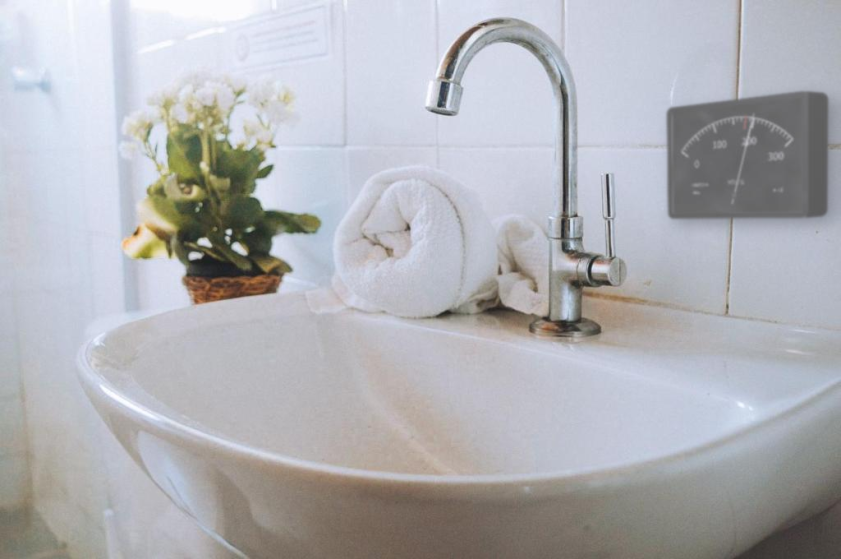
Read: 200 V
